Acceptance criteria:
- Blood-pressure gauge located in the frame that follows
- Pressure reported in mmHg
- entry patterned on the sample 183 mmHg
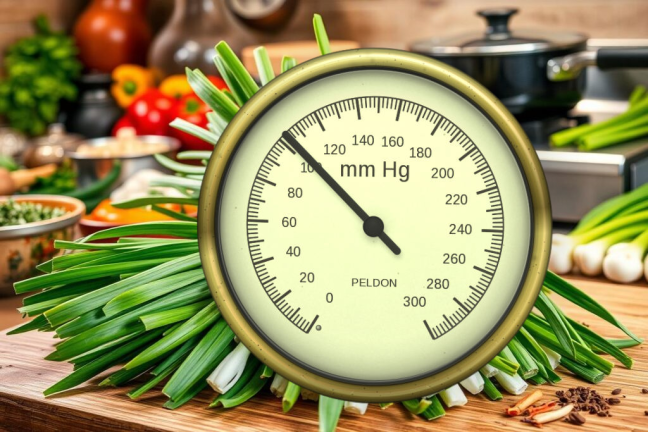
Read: 104 mmHg
